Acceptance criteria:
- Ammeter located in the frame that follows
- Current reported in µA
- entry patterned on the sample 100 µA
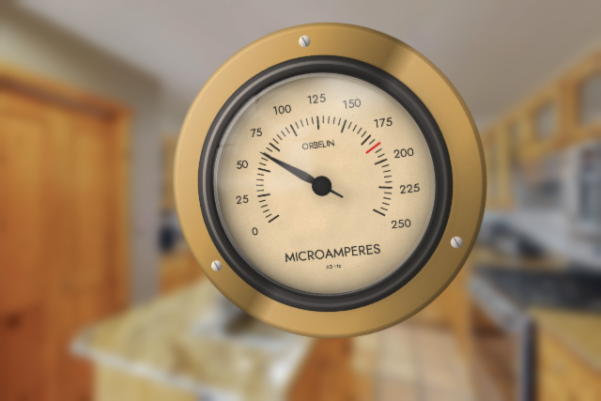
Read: 65 µA
